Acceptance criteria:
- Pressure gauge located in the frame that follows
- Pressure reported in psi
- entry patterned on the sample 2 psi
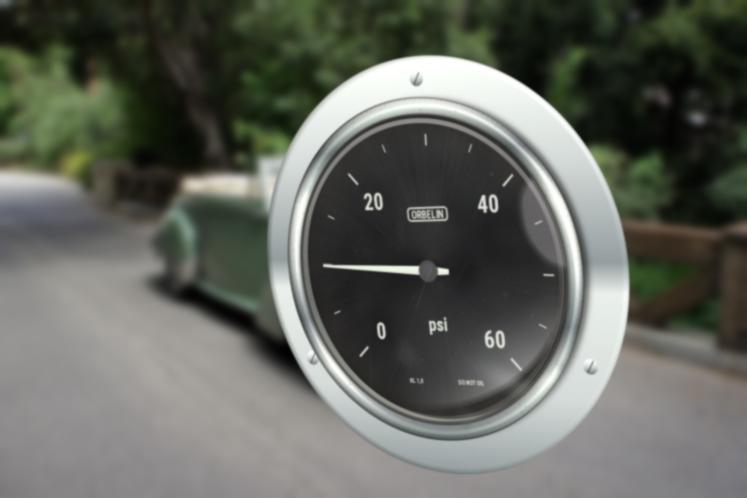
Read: 10 psi
